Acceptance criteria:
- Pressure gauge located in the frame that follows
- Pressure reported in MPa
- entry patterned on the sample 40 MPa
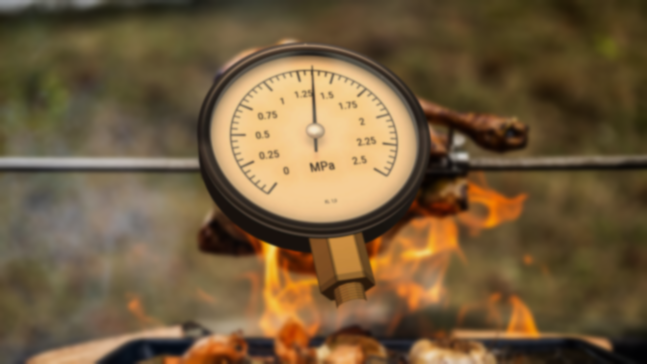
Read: 1.35 MPa
